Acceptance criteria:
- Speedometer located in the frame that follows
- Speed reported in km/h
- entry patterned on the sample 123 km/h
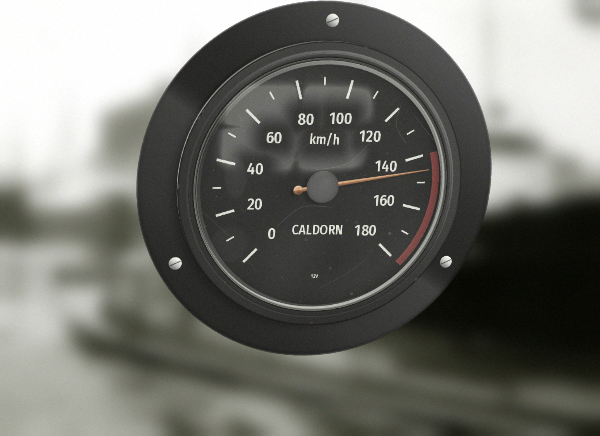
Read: 145 km/h
